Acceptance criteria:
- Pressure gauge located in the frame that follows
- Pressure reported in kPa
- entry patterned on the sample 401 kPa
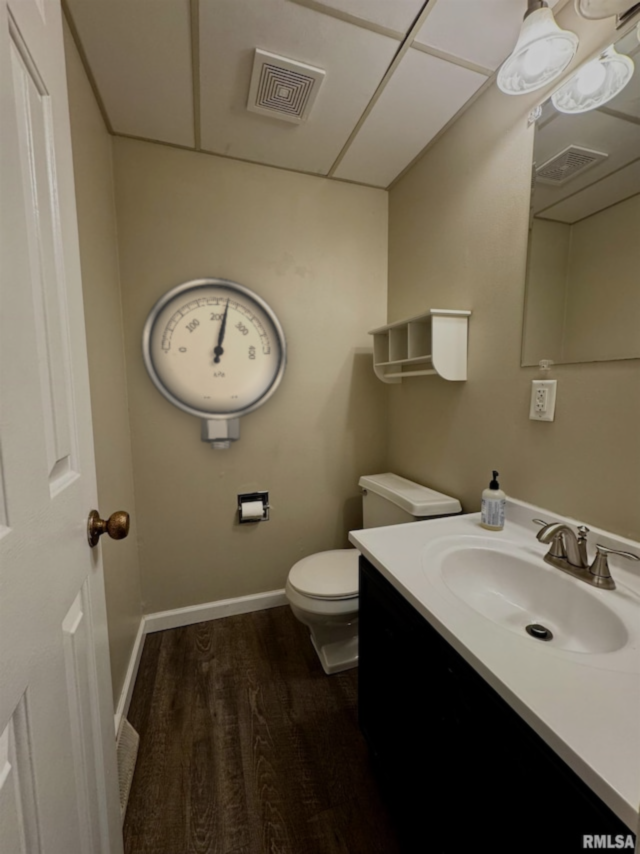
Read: 225 kPa
